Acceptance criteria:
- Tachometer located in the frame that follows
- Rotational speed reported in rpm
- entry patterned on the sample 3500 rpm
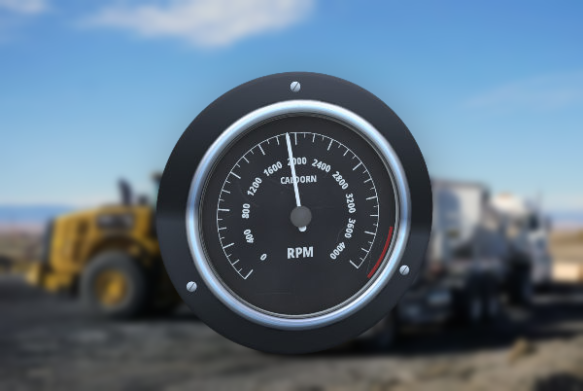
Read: 1900 rpm
